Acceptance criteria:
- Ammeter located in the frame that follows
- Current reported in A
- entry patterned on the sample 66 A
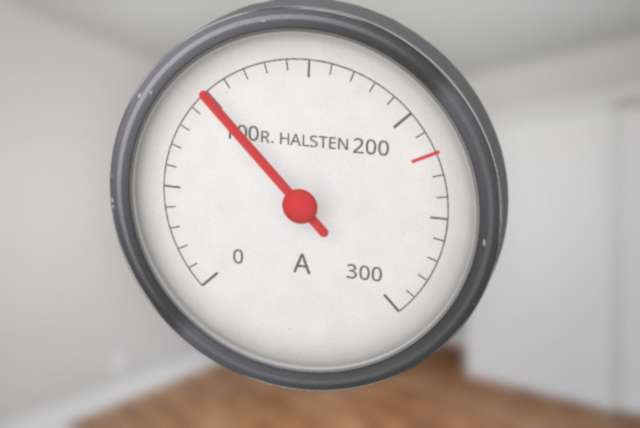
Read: 100 A
